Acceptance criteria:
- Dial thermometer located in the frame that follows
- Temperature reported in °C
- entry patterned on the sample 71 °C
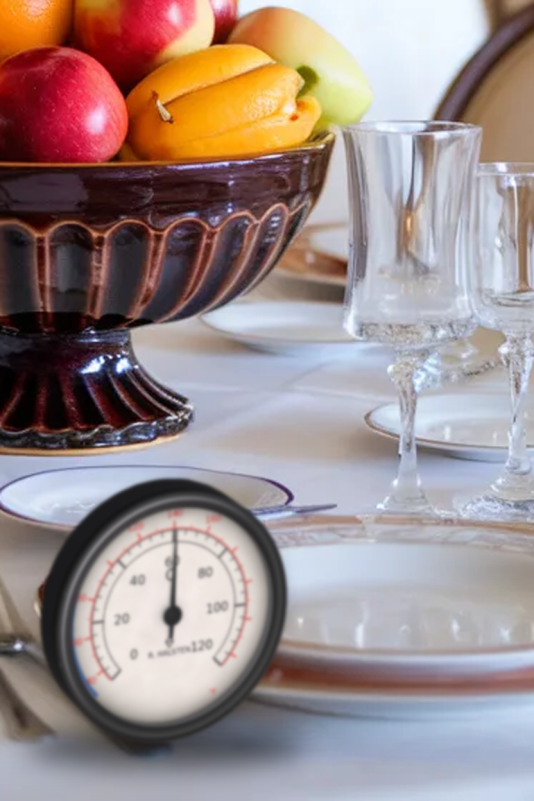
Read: 60 °C
